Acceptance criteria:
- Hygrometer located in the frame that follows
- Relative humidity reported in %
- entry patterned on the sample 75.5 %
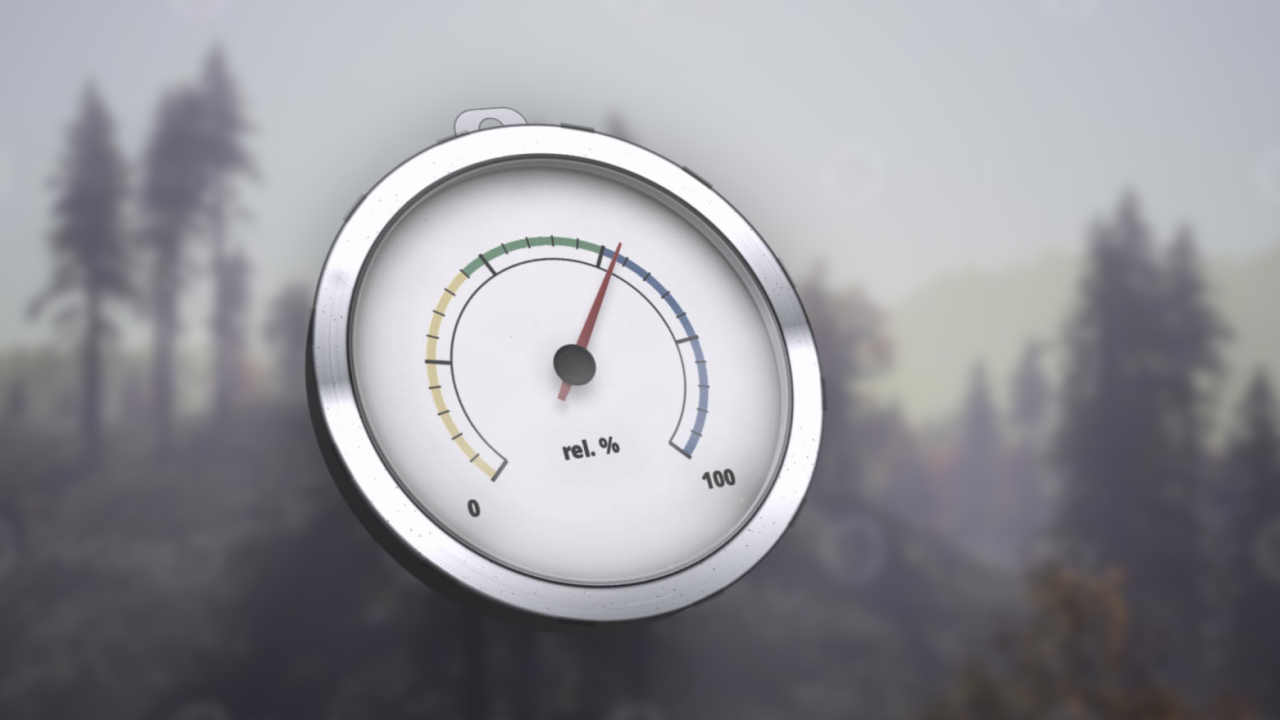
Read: 62 %
